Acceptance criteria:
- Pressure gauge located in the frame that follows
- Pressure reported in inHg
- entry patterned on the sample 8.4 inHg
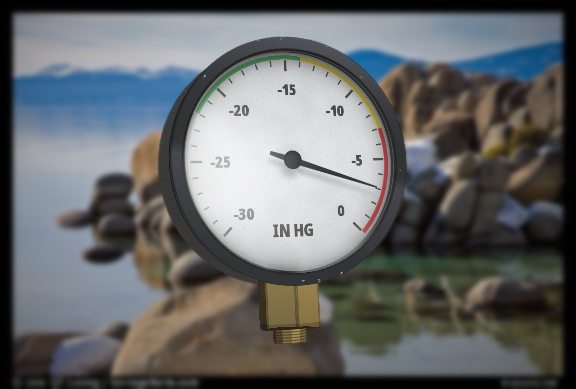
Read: -3 inHg
